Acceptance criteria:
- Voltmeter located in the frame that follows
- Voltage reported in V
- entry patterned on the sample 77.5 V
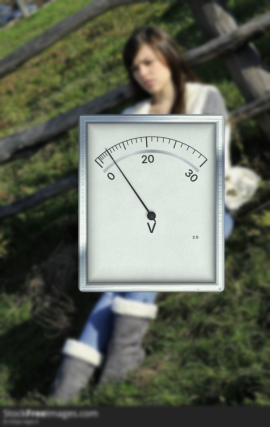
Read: 10 V
